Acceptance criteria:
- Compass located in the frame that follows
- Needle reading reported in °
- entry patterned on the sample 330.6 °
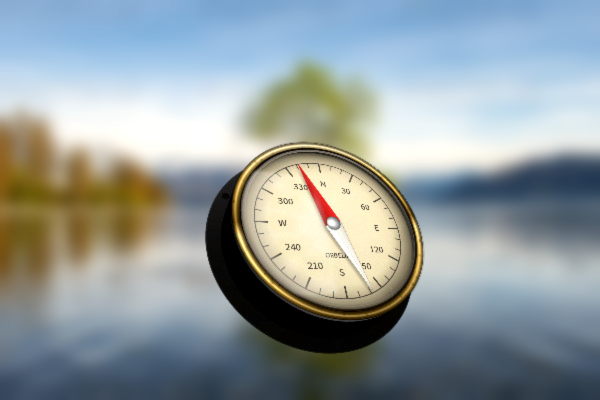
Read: 340 °
